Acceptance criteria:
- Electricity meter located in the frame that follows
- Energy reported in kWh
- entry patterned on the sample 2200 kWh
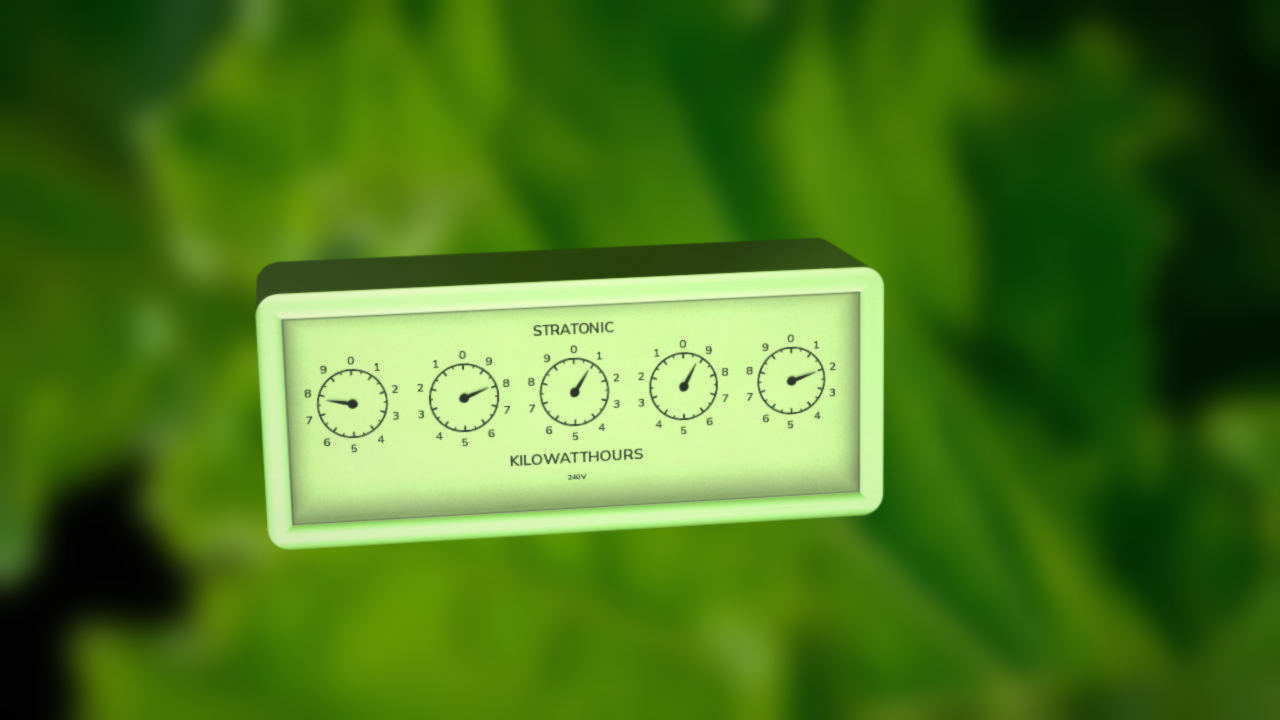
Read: 78092 kWh
